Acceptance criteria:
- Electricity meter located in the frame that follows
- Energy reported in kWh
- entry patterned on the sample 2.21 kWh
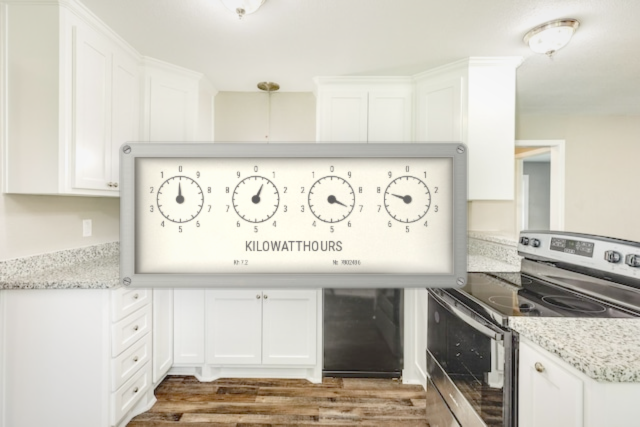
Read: 68 kWh
